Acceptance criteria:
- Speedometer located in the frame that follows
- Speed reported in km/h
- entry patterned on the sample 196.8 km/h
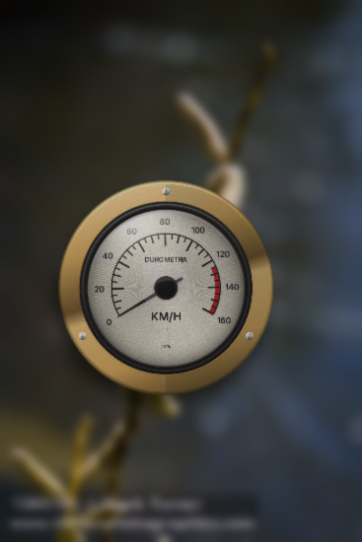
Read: 0 km/h
